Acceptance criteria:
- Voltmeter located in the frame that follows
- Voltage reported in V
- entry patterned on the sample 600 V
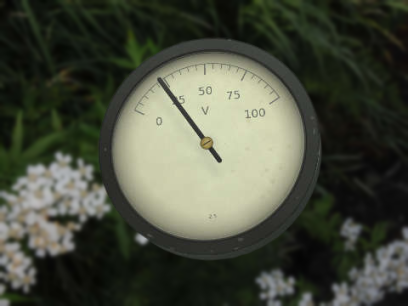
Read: 22.5 V
